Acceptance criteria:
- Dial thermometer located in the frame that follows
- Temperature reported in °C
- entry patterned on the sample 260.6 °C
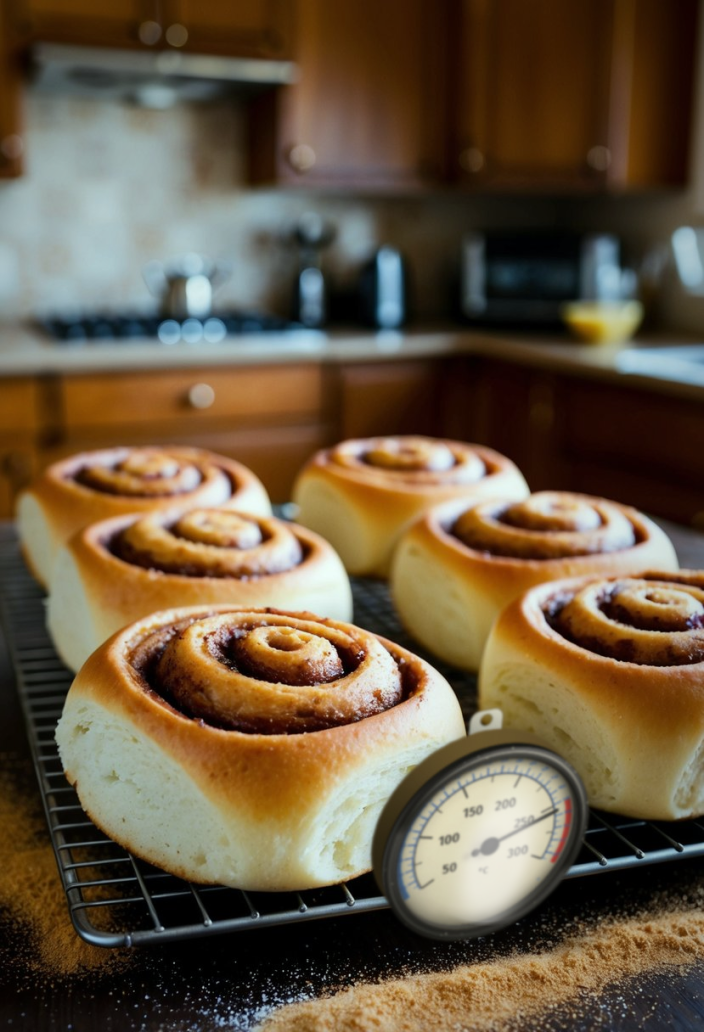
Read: 250 °C
